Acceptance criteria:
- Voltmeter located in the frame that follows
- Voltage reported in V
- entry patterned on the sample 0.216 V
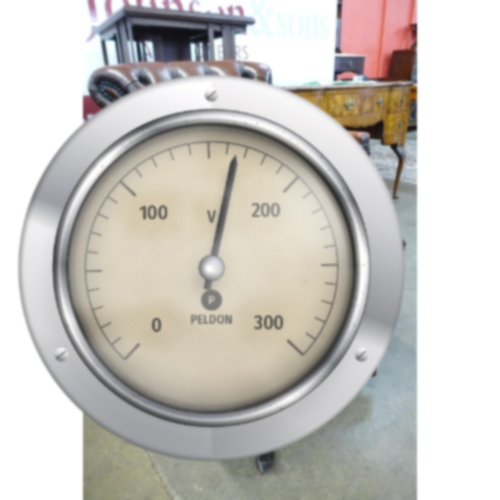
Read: 165 V
